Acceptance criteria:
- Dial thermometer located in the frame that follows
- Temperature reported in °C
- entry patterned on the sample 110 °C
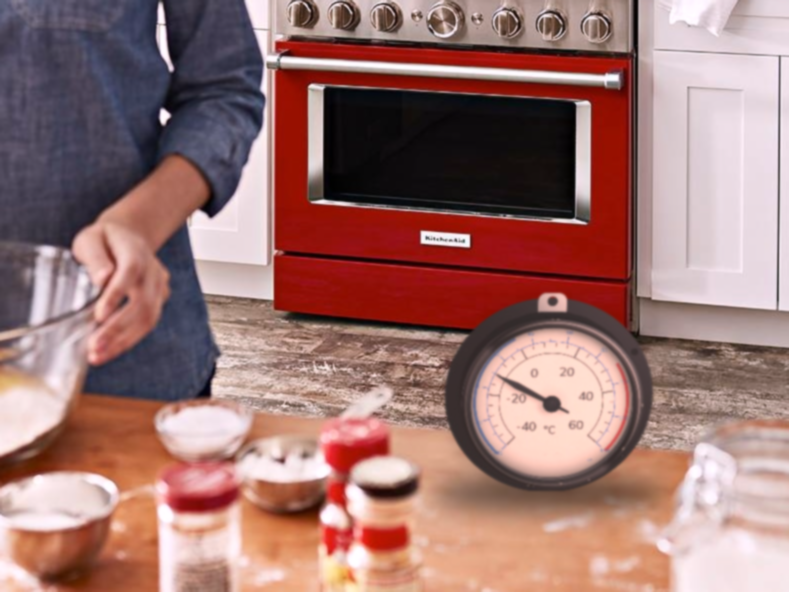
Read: -12 °C
